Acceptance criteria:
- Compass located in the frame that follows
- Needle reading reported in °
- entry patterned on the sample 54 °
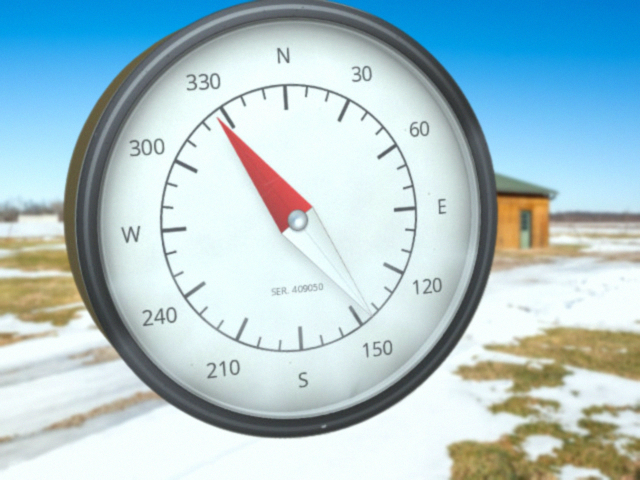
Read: 325 °
